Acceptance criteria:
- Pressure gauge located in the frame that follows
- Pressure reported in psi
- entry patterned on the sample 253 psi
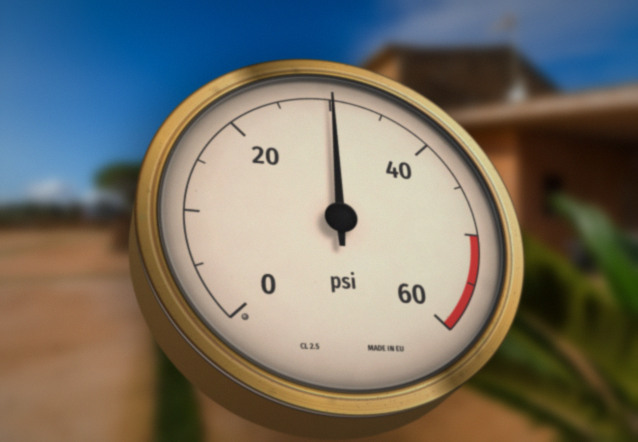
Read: 30 psi
